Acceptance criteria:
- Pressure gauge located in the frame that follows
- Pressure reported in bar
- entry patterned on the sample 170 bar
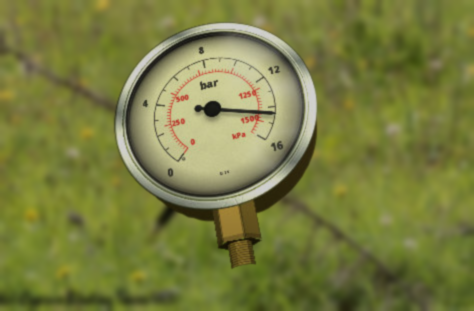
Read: 14.5 bar
